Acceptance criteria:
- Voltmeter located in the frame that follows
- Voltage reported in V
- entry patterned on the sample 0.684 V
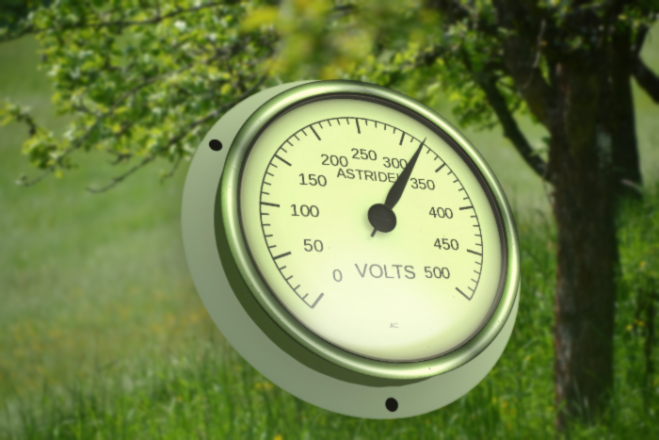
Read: 320 V
